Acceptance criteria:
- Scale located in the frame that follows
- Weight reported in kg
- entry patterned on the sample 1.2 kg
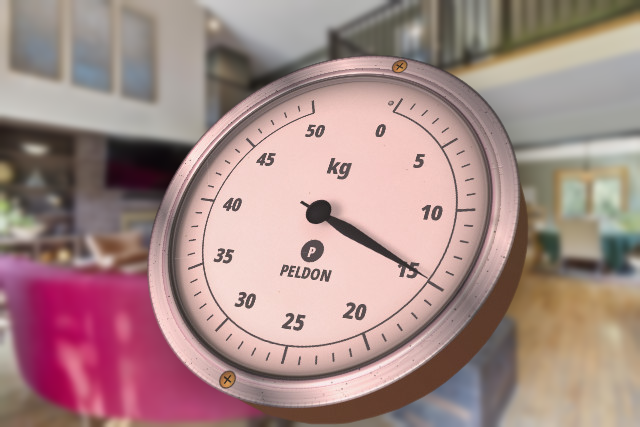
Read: 15 kg
